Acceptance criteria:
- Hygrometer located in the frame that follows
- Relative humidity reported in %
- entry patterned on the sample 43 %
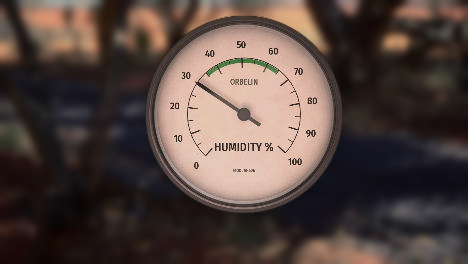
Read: 30 %
